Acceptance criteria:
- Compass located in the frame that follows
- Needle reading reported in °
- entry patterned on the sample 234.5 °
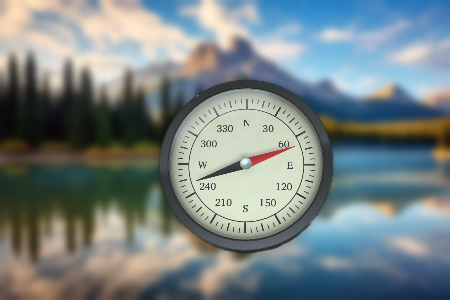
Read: 70 °
